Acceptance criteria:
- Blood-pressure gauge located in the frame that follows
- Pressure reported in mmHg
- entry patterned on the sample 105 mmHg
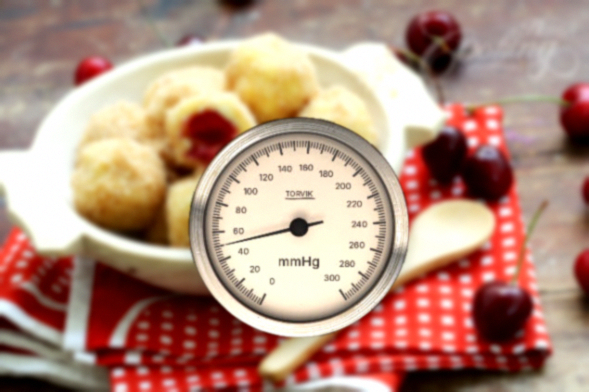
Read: 50 mmHg
